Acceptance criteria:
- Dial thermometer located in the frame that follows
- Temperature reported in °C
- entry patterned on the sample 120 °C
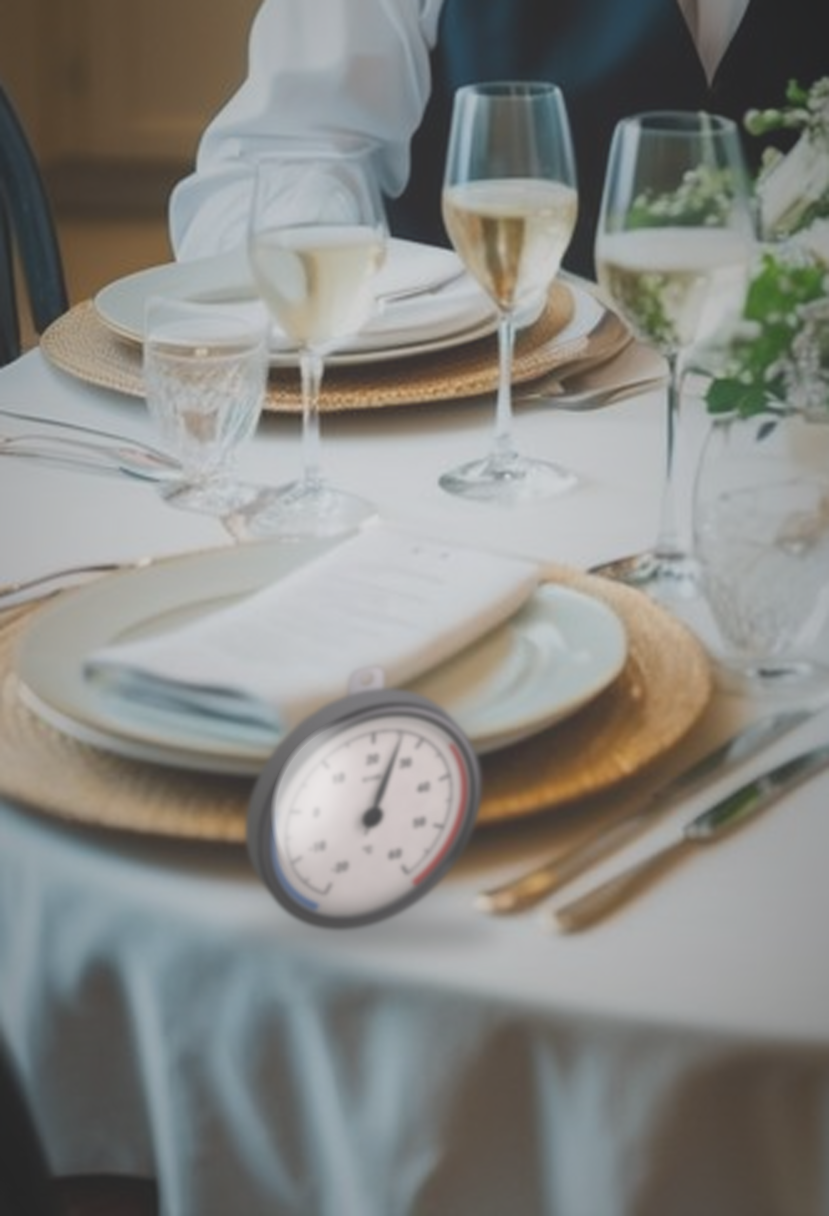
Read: 25 °C
